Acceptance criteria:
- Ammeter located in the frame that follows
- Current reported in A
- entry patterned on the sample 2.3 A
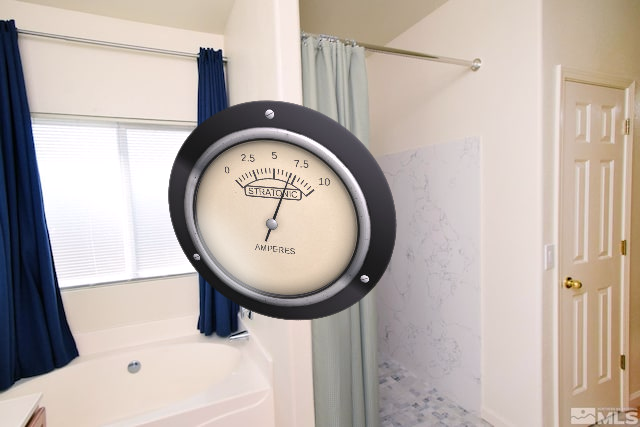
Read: 7 A
